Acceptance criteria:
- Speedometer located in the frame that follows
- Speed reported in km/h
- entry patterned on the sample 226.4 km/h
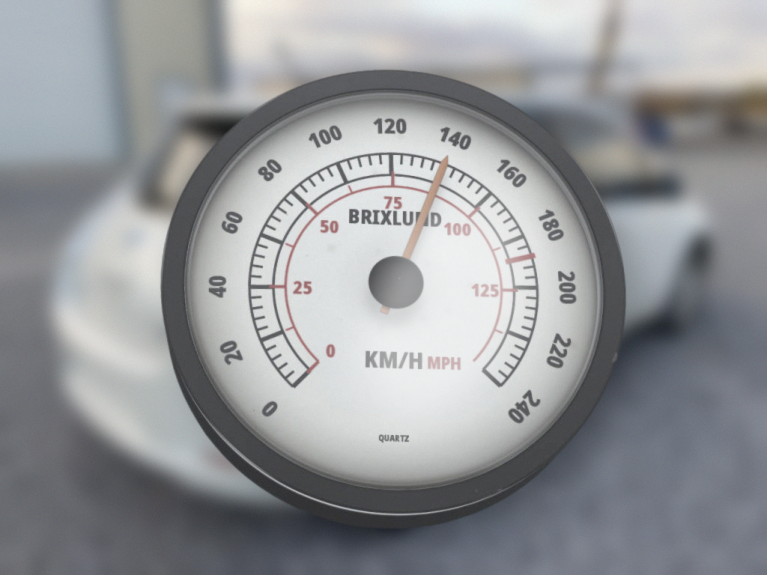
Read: 140 km/h
